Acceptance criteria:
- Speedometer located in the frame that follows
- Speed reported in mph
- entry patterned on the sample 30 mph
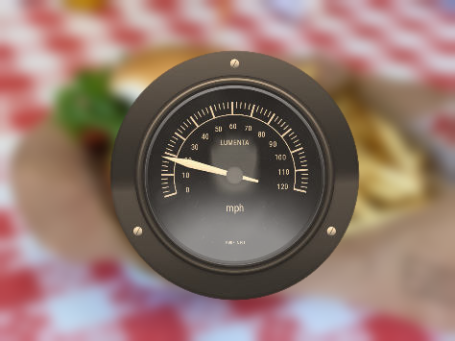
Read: 18 mph
